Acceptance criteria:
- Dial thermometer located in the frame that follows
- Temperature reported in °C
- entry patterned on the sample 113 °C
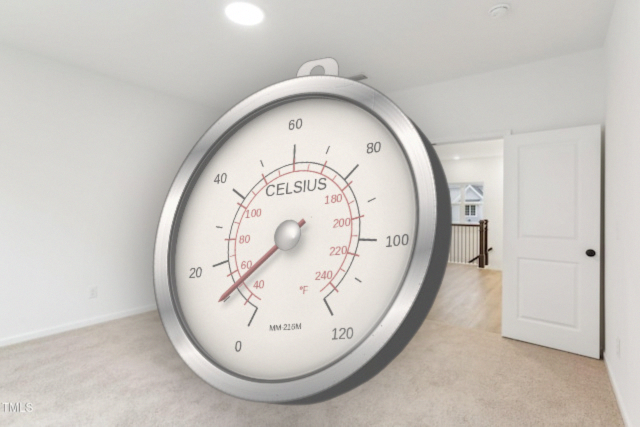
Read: 10 °C
